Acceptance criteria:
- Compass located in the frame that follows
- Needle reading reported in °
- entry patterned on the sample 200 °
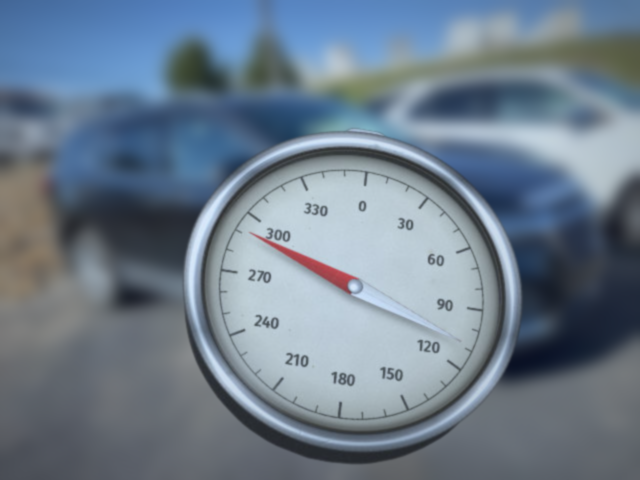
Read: 290 °
